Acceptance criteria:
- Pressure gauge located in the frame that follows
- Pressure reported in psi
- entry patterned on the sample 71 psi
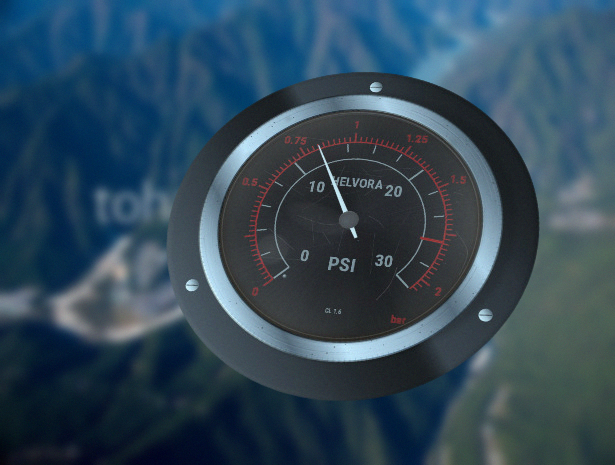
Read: 12 psi
